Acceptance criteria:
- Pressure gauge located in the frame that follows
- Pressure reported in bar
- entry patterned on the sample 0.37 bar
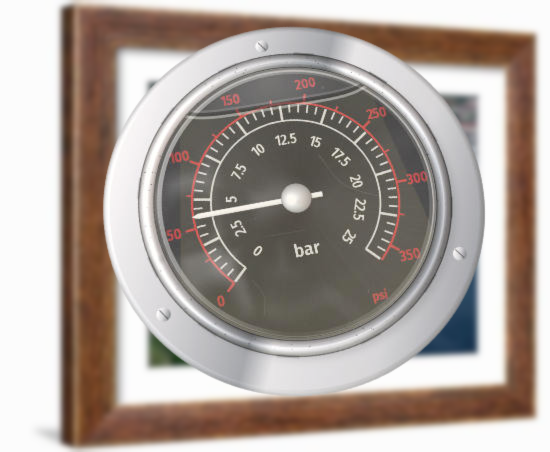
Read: 4 bar
